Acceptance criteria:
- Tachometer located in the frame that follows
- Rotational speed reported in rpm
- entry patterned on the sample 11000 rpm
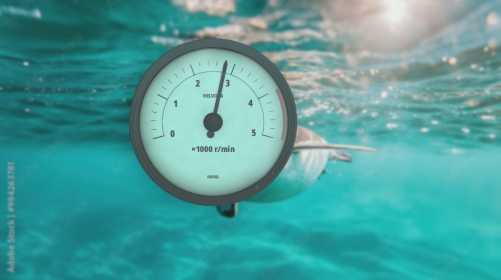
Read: 2800 rpm
